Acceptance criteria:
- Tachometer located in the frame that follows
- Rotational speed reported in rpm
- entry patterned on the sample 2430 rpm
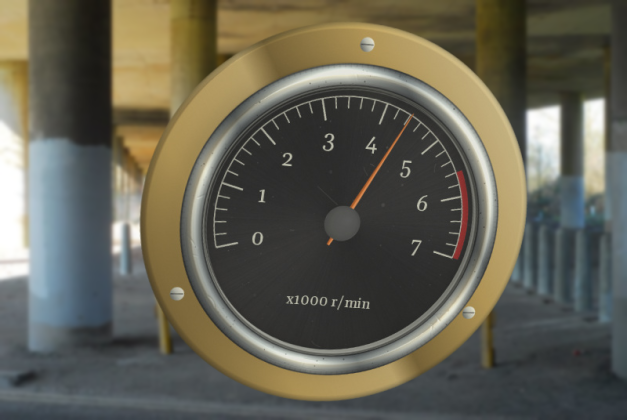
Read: 4400 rpm
